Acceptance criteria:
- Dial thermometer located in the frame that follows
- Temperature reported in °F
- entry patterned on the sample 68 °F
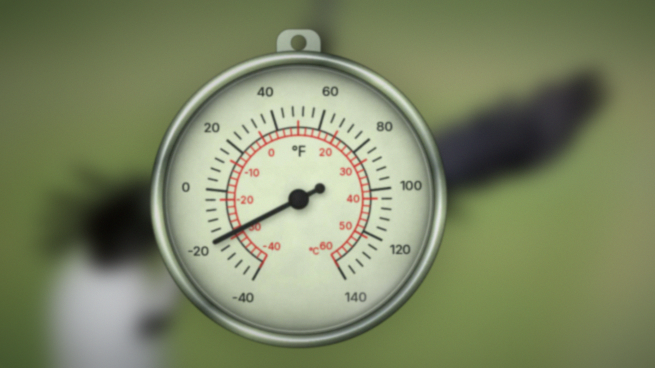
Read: -20 °F
